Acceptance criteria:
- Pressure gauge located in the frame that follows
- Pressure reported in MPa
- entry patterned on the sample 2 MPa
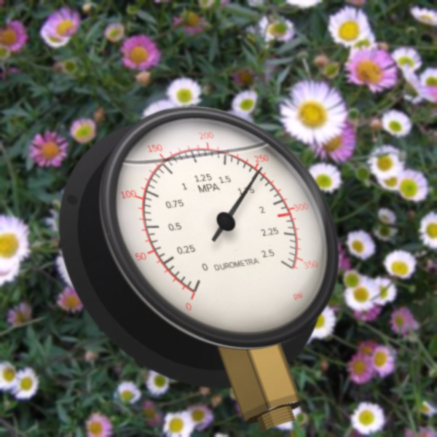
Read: 1.75 MPa
